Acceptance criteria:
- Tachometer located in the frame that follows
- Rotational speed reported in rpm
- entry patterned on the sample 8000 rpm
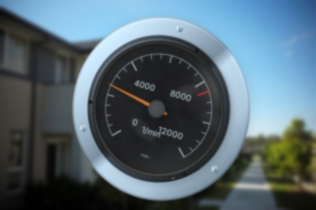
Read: 2500 rpm
